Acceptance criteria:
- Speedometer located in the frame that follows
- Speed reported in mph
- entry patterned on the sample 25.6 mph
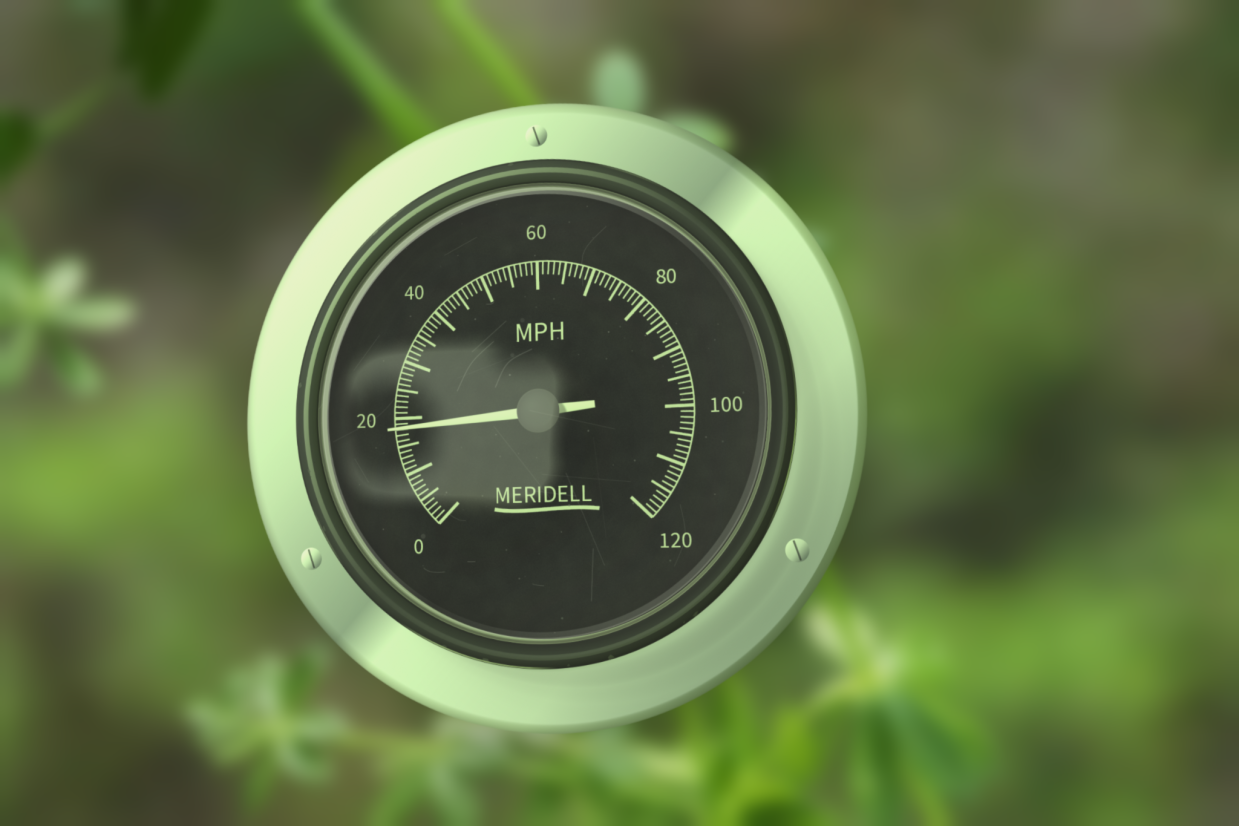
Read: 18 mph
